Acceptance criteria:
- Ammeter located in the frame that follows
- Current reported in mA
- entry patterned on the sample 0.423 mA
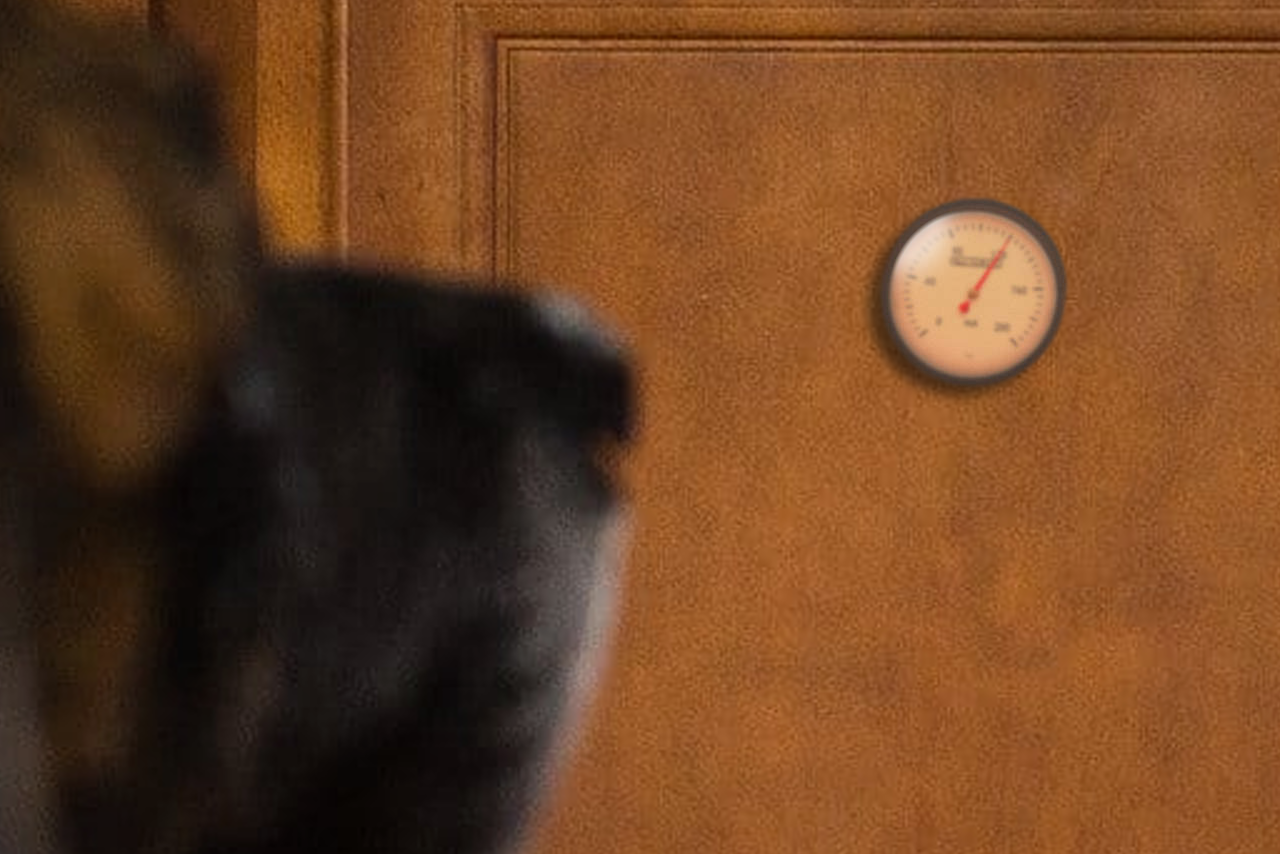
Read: 120 mA
